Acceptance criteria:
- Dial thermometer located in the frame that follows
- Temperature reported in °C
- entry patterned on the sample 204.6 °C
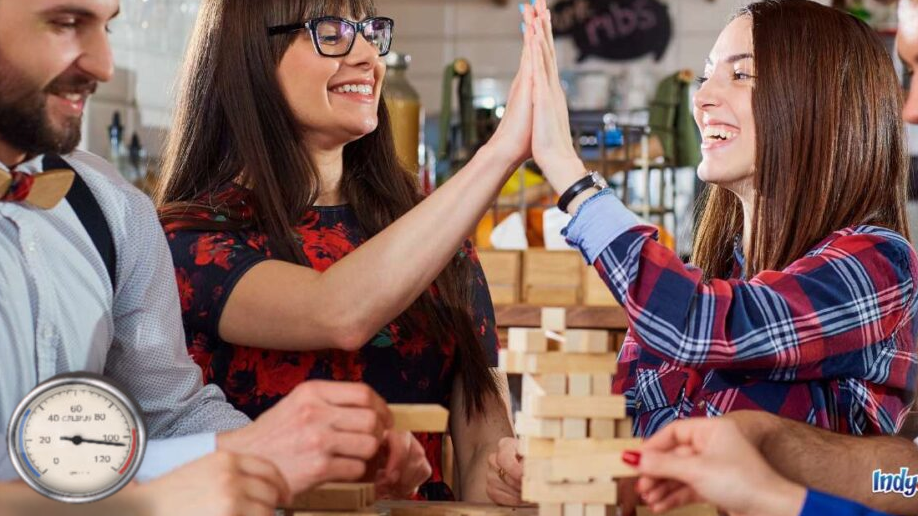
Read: 104 °C
